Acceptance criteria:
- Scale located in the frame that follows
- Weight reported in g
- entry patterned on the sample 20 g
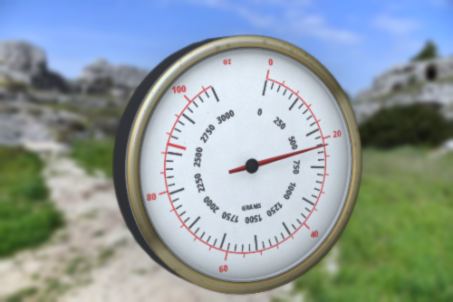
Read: 600 g
